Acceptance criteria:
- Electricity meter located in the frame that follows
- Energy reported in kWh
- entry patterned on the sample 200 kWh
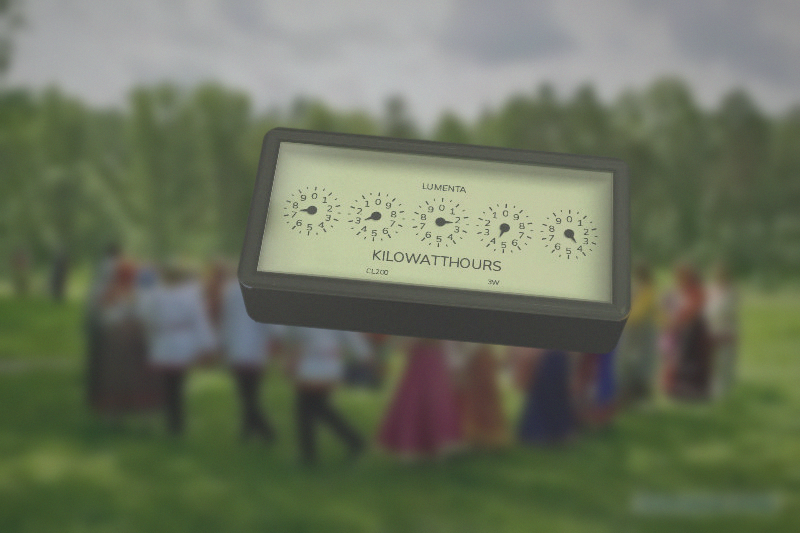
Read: 73244 kWh
